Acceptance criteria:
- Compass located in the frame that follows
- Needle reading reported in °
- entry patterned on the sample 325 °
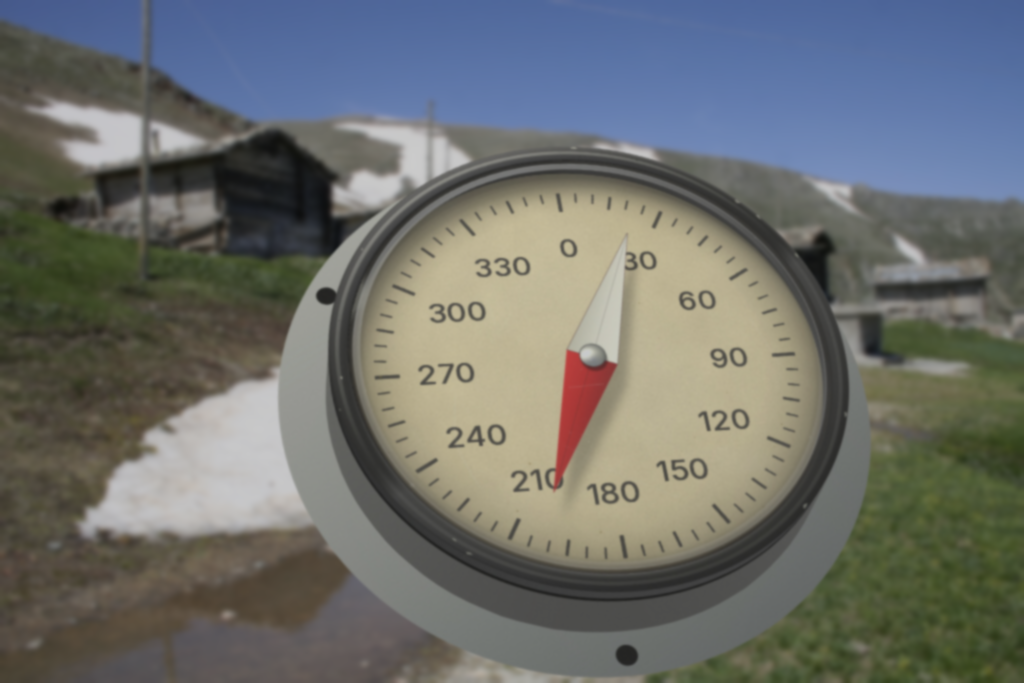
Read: 202.5 °
